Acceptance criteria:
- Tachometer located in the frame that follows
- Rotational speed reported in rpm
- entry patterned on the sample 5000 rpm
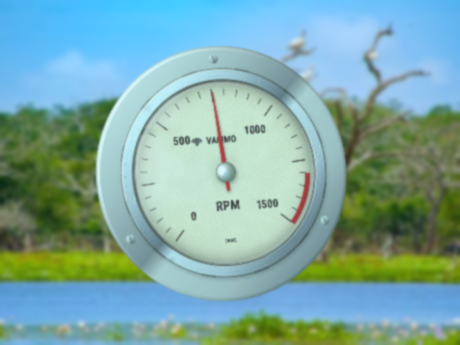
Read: 750 rpm
